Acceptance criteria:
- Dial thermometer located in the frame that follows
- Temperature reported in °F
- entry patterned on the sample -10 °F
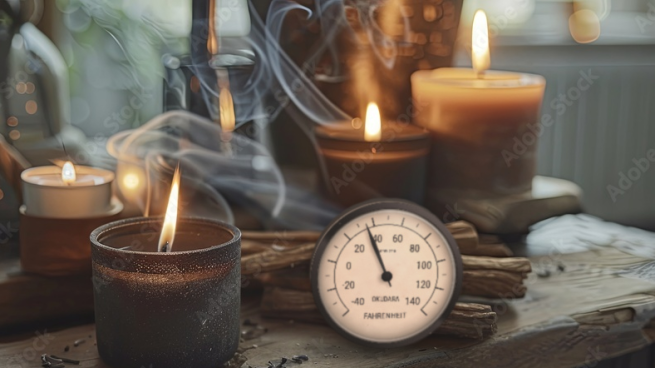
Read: 35 °F
